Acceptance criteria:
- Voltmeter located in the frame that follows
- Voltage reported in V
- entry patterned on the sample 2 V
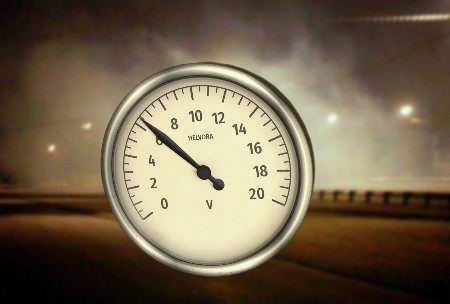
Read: 6.5 V
